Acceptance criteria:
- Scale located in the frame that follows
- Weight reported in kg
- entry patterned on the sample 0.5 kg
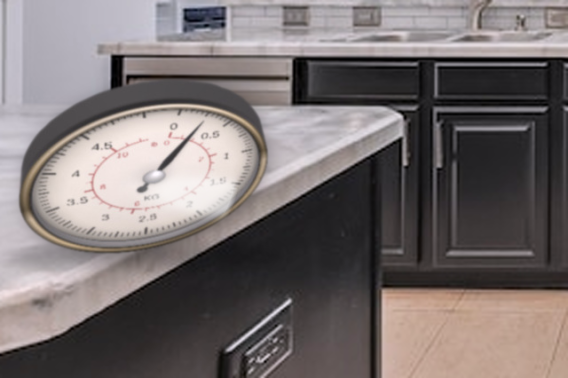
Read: 0.25 kg
